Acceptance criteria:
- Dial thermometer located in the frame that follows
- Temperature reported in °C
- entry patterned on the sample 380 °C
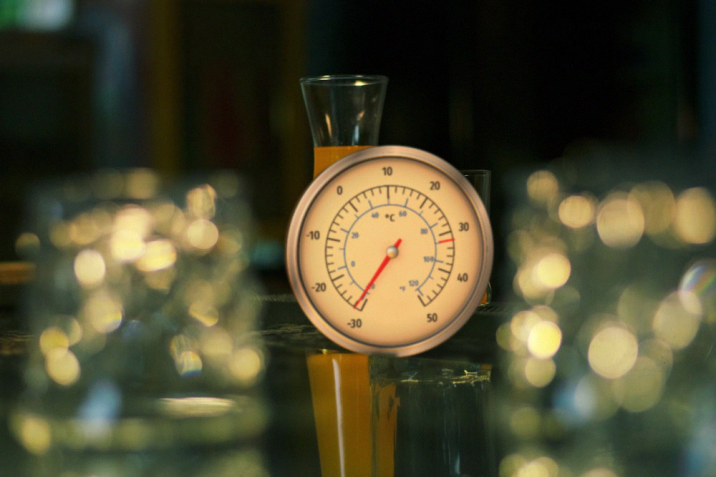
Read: -28 °C
